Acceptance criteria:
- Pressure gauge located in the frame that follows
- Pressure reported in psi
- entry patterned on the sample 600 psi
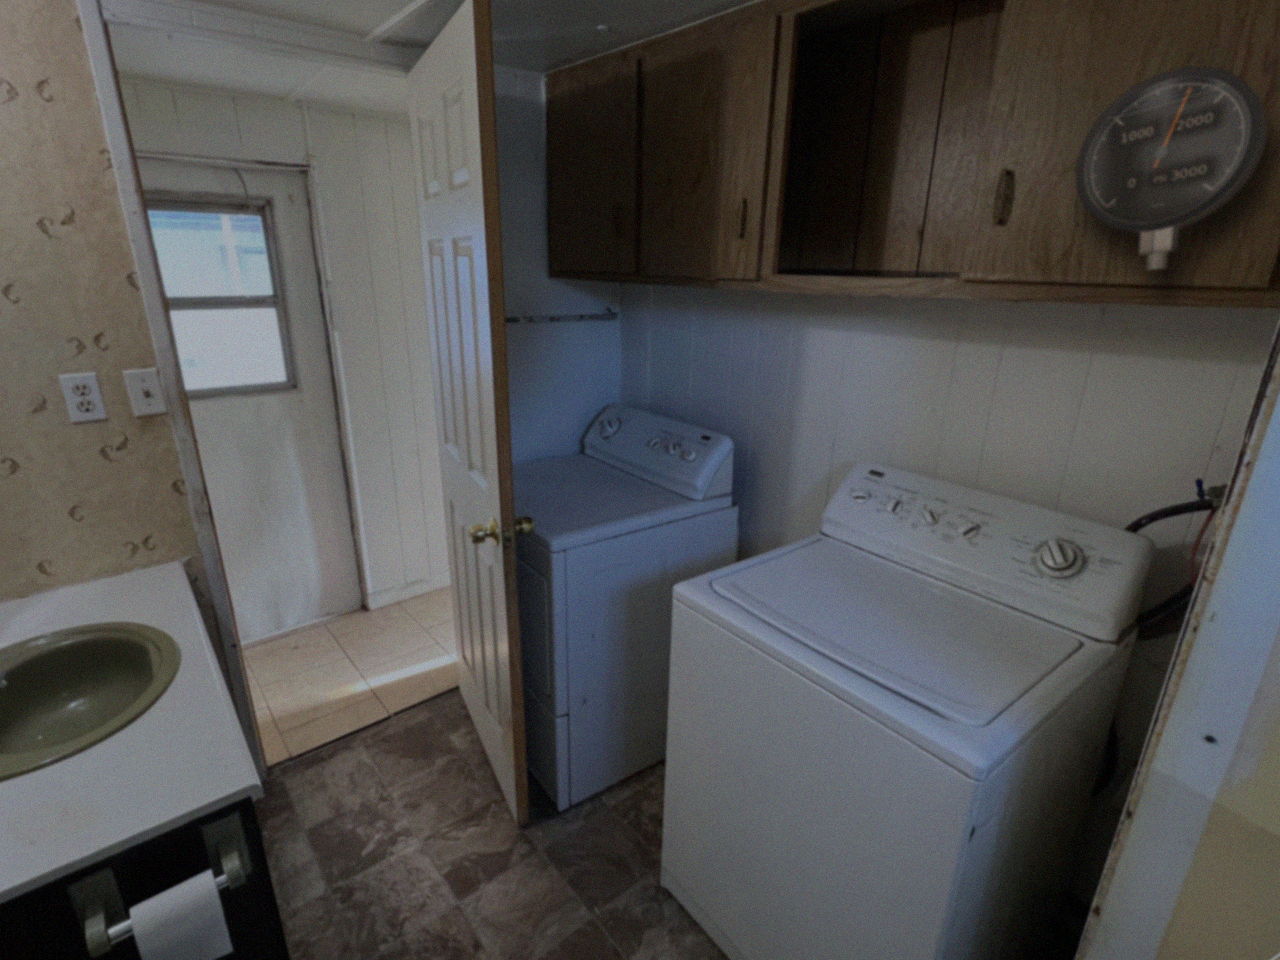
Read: 1700 psi
